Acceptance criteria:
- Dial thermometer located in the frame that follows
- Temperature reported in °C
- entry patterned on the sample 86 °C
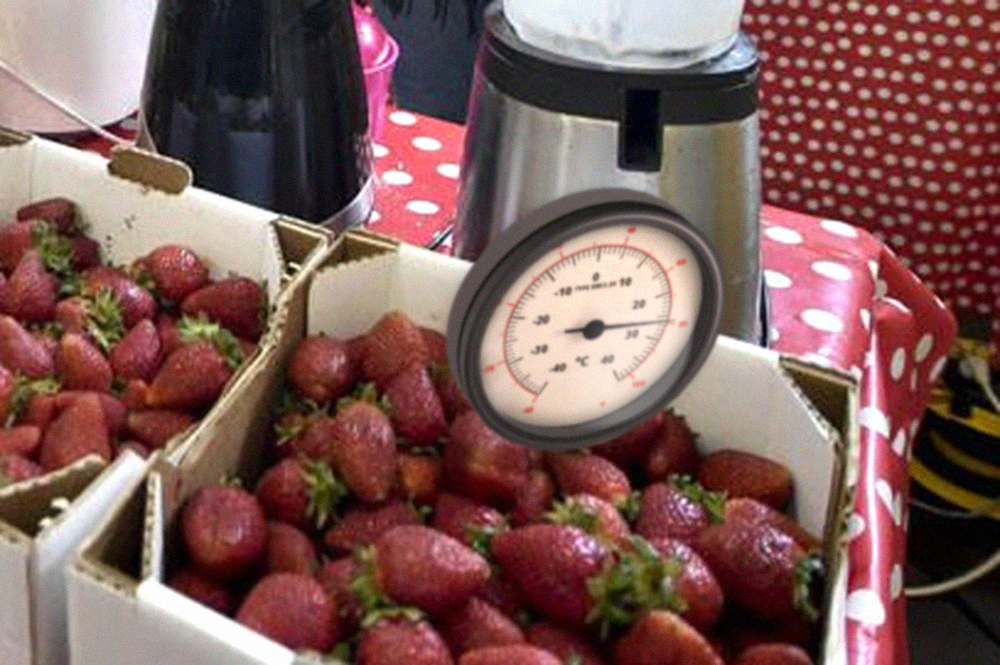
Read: 25 °C
